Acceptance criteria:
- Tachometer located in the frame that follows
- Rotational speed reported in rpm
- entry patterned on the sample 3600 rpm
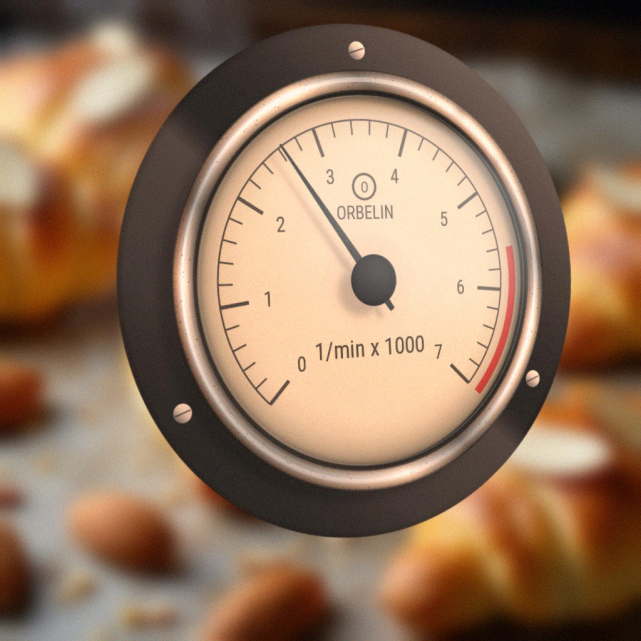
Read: 2600 rpm
